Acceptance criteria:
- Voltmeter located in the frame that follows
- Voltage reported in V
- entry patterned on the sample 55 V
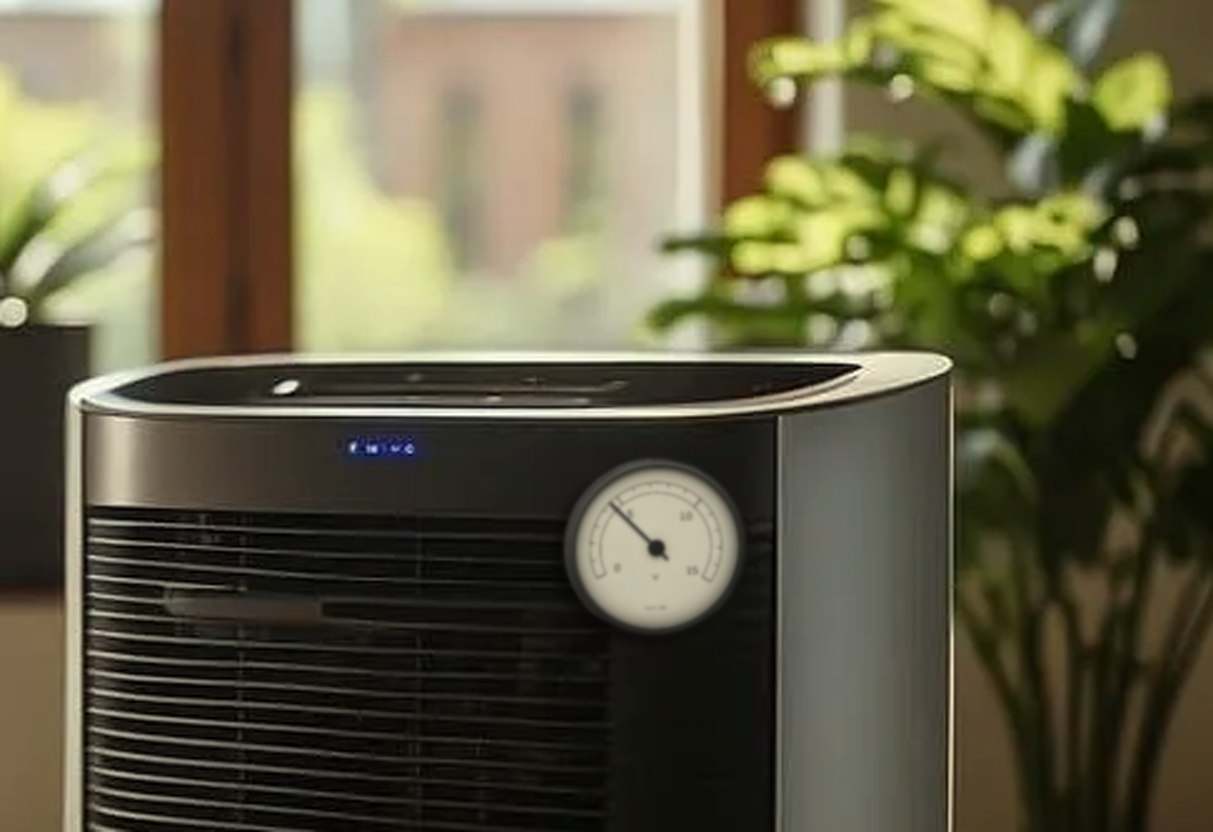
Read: 4.5 V
